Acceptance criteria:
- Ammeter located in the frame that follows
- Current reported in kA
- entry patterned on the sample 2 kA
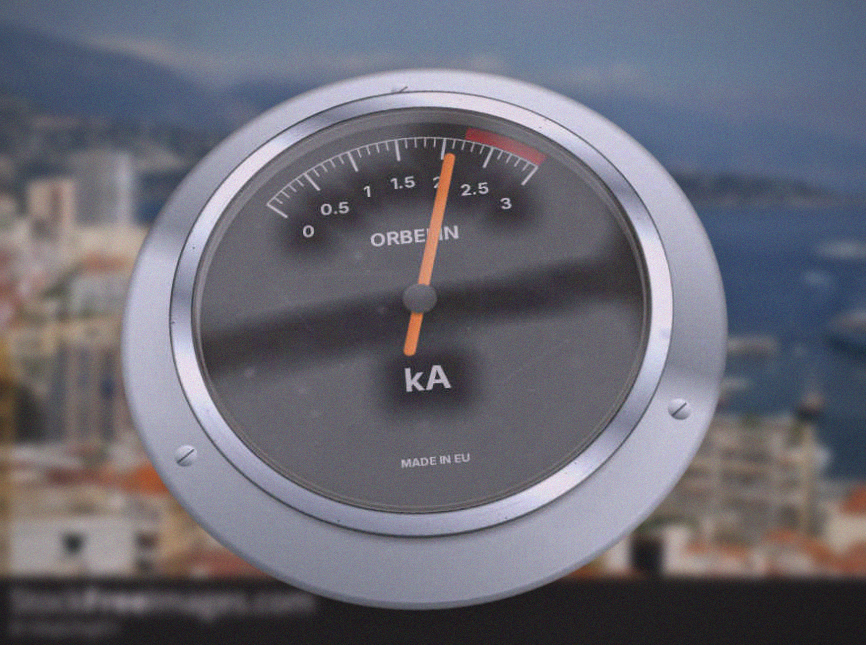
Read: 2.1 kA
